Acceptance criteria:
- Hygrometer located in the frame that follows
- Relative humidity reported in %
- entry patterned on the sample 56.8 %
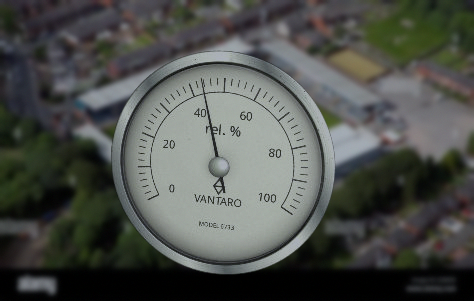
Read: 44 %
